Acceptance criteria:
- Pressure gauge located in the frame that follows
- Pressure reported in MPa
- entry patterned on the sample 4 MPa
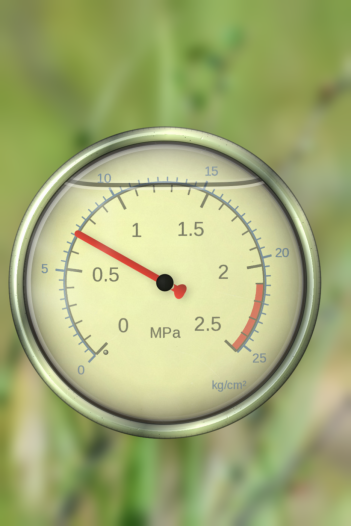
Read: 0.7 MPa
